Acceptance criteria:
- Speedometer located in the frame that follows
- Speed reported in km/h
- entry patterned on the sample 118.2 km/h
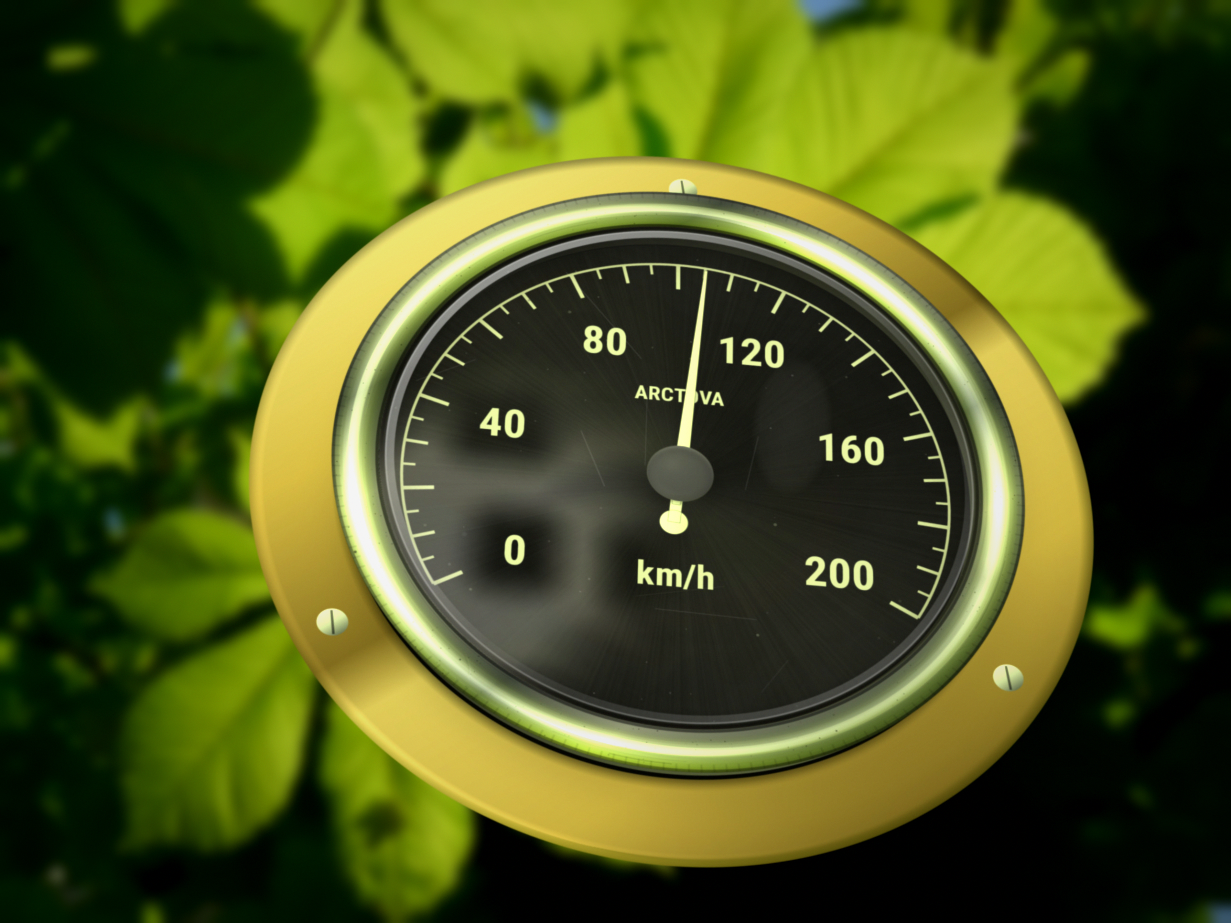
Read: 105 km/h
